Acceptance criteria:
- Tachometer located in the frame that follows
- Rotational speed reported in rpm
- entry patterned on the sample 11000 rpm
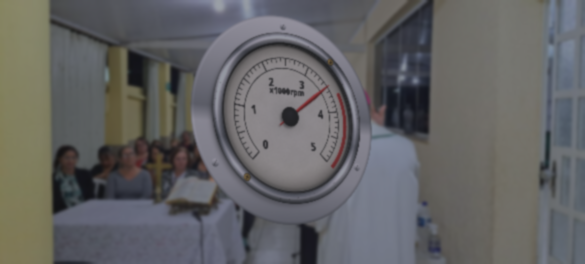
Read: 3500 rpm
